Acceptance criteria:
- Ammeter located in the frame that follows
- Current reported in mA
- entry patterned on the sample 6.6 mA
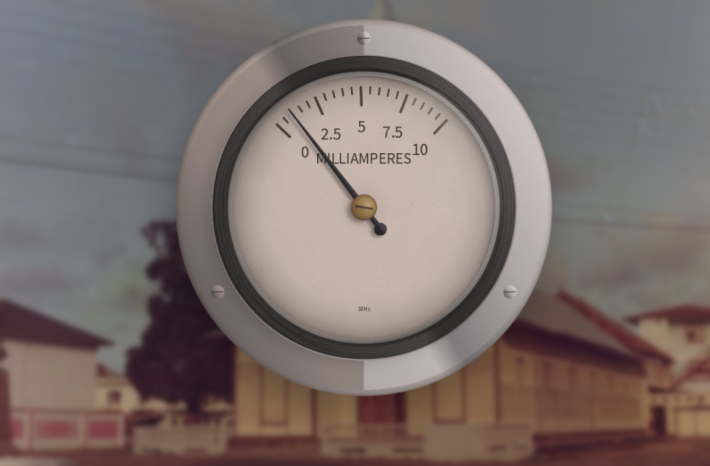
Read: 1 mA
